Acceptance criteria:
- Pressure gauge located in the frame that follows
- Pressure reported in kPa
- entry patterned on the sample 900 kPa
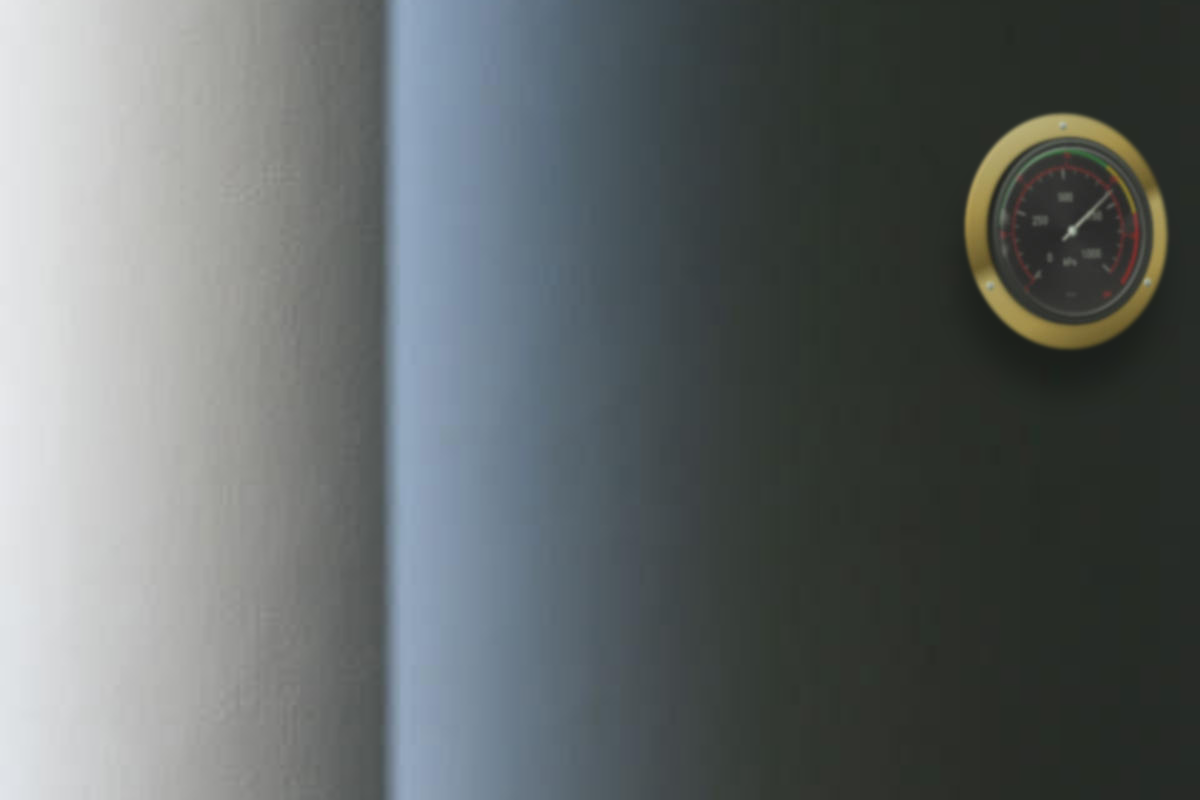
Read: 700 kPa
